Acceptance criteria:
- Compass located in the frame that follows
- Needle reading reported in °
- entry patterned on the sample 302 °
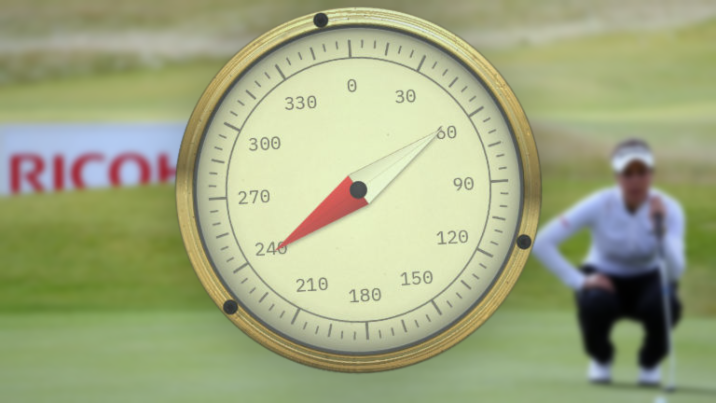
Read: 237.5 °
